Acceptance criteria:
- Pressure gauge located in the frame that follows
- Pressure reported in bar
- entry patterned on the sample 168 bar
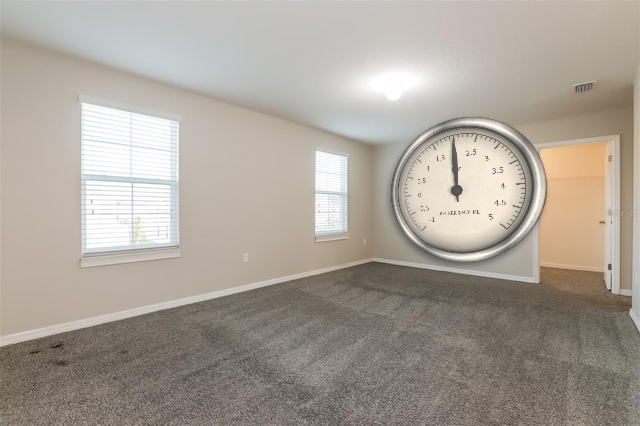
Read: 2 bar
